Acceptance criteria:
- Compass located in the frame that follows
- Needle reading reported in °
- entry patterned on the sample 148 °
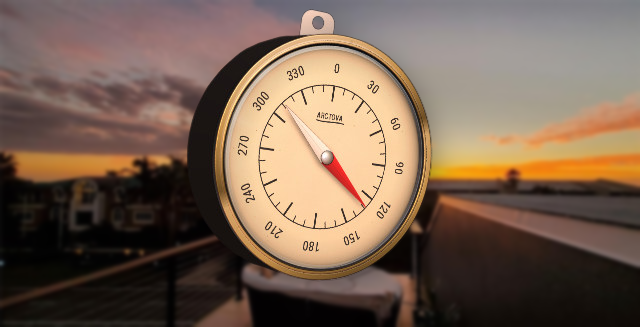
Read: 130 °
